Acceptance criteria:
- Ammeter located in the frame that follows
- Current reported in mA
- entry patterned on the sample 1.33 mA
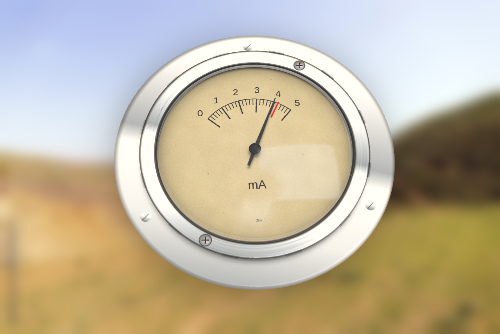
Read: 4 mA
